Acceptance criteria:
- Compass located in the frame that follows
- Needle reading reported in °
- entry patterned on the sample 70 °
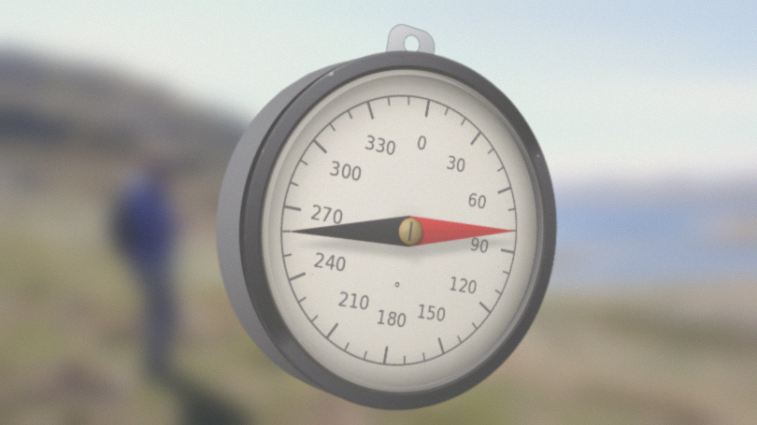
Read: 80 °
